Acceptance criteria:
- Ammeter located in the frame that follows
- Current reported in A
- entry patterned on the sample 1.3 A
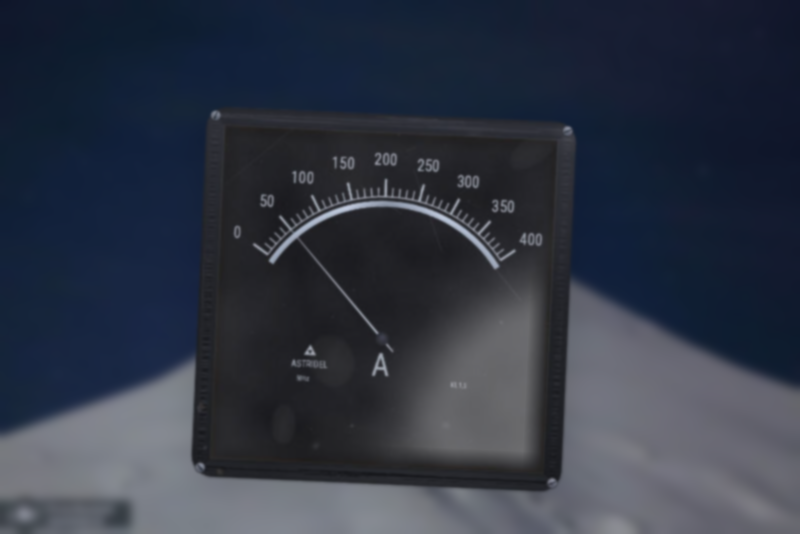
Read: 50 A
